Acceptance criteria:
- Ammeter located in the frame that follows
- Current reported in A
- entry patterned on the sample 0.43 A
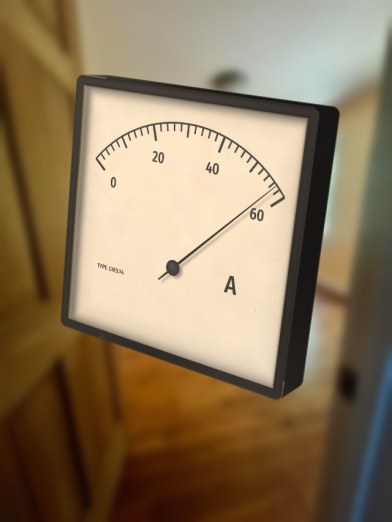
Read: 57 A
